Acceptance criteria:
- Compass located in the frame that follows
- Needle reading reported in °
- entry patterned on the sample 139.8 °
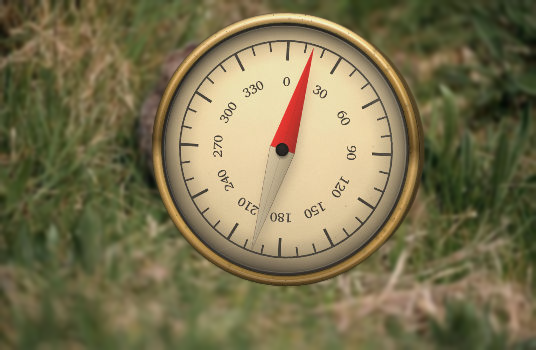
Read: 15 °
